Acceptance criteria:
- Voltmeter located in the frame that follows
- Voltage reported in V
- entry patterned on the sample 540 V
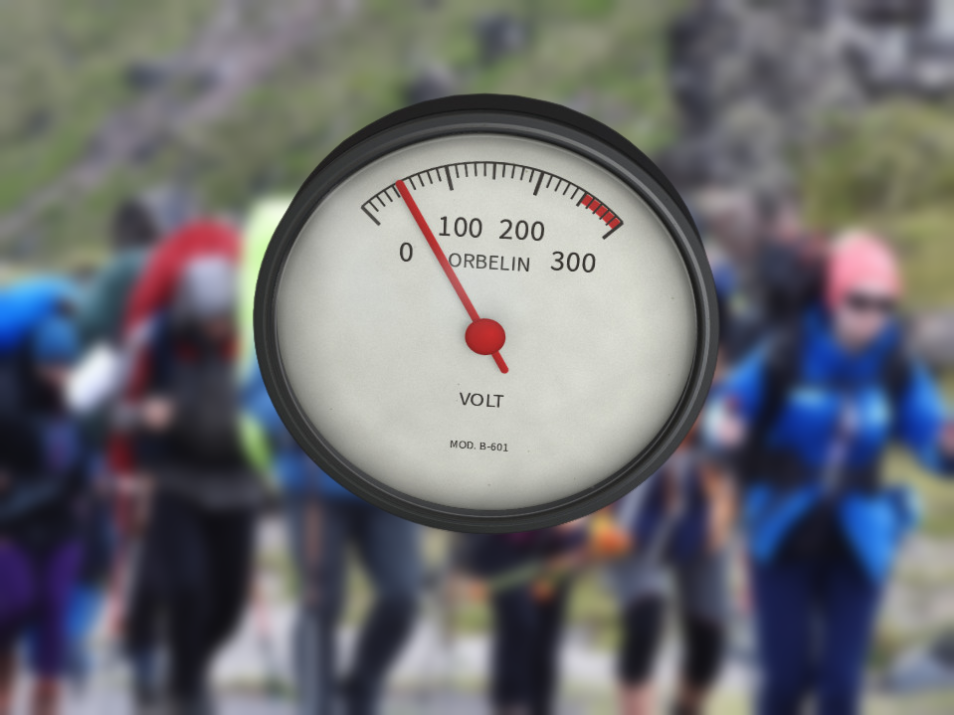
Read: 50 V
